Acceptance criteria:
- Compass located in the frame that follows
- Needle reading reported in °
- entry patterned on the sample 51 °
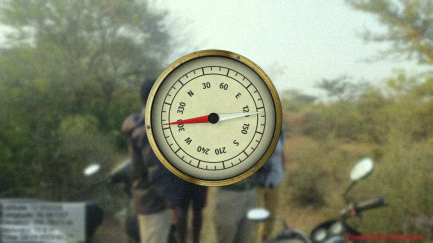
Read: 305 °
